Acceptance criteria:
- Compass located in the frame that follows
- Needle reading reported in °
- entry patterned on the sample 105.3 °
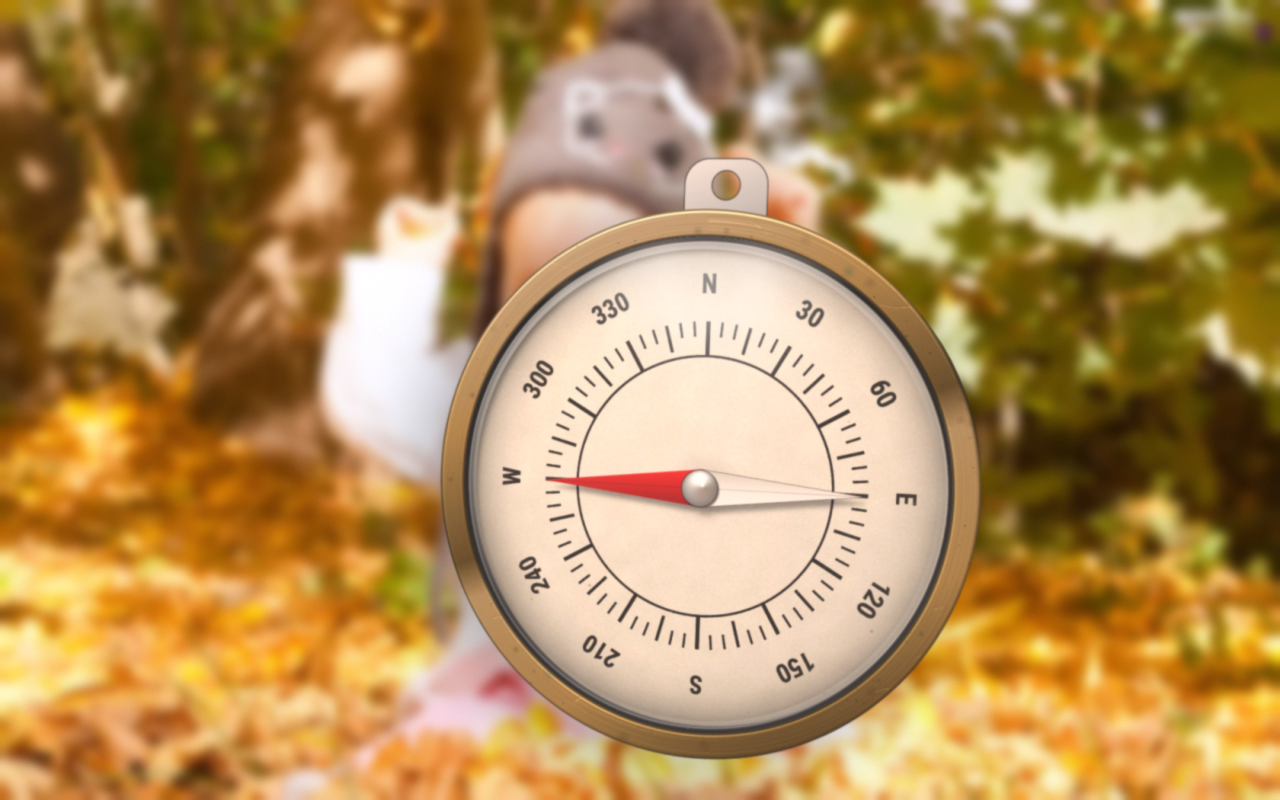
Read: 270 °
